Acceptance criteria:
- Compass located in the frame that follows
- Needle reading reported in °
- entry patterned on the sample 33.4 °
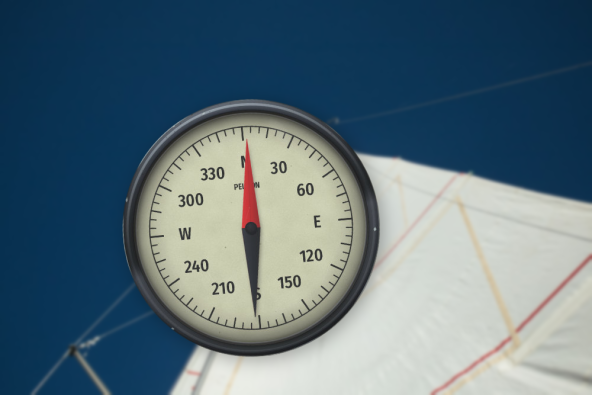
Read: 2.5 °
